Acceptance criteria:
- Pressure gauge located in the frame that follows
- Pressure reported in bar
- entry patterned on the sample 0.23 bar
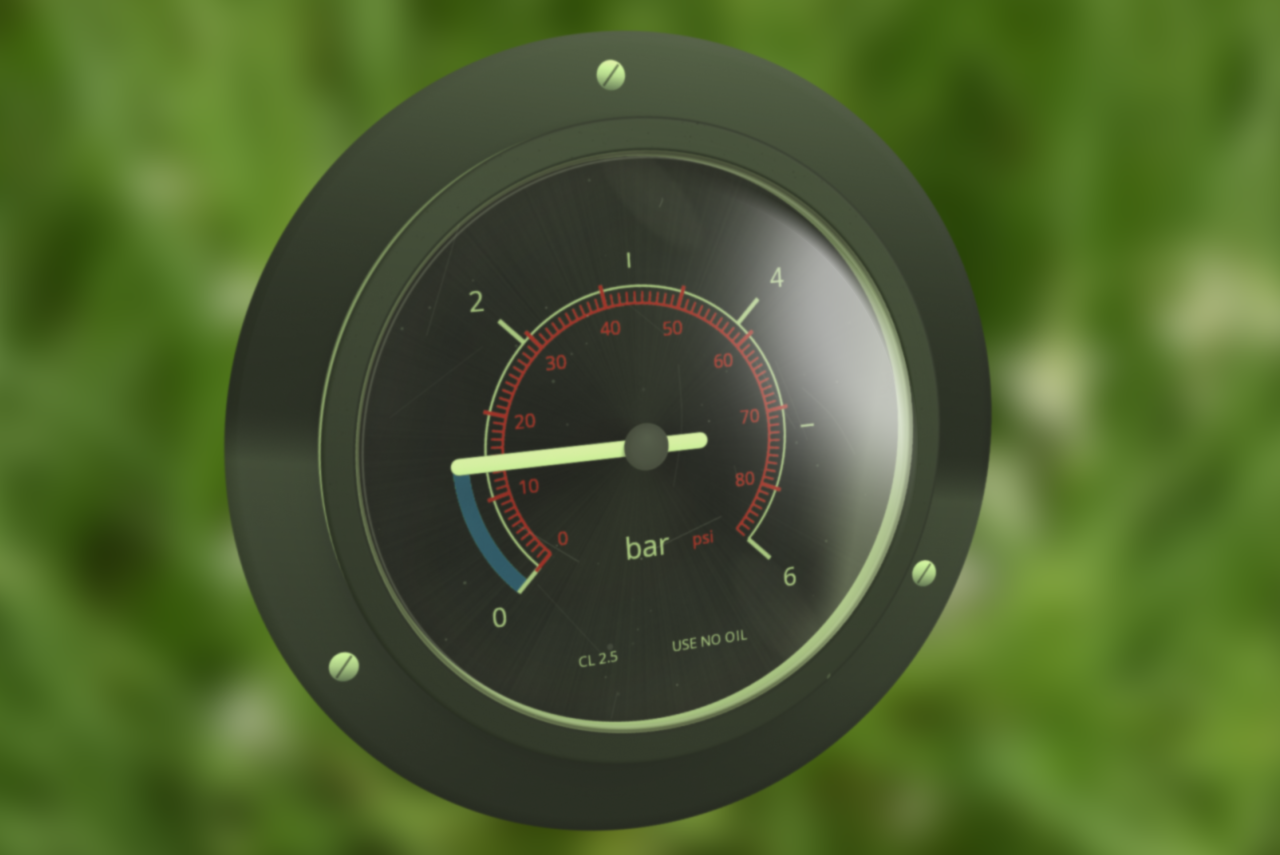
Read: 1 bar
